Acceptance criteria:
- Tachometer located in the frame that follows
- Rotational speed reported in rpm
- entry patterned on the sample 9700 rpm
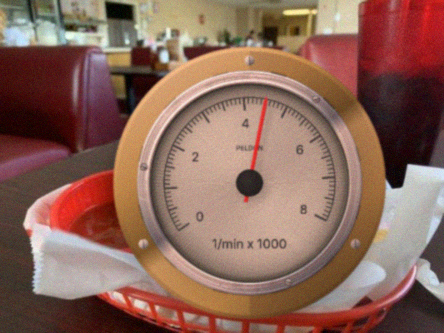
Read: 4500 rpm
